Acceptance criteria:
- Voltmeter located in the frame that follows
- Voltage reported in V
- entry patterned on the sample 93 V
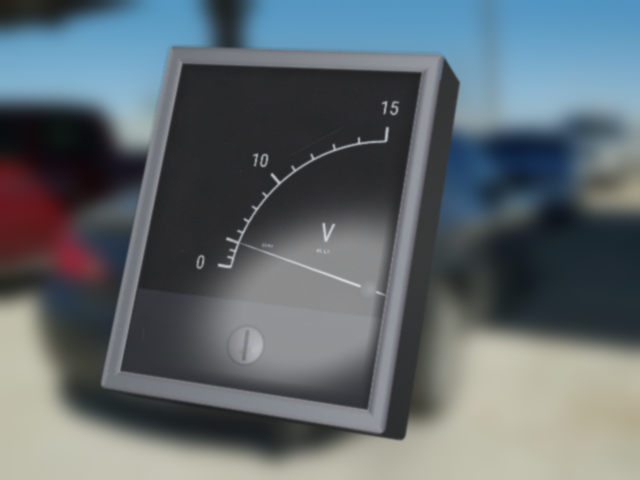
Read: 5 V
